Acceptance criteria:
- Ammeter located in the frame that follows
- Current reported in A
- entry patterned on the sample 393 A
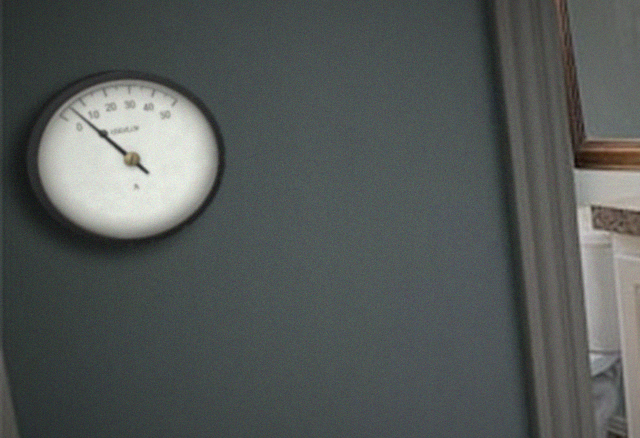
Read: 5 A
